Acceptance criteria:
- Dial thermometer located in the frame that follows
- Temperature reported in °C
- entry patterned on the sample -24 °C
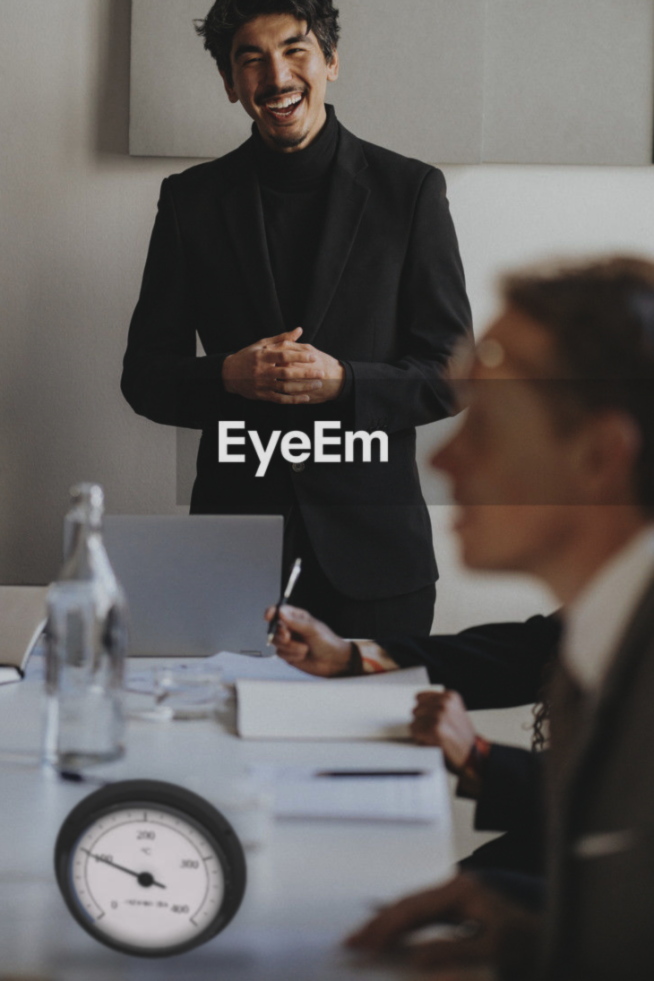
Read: 100 °C
